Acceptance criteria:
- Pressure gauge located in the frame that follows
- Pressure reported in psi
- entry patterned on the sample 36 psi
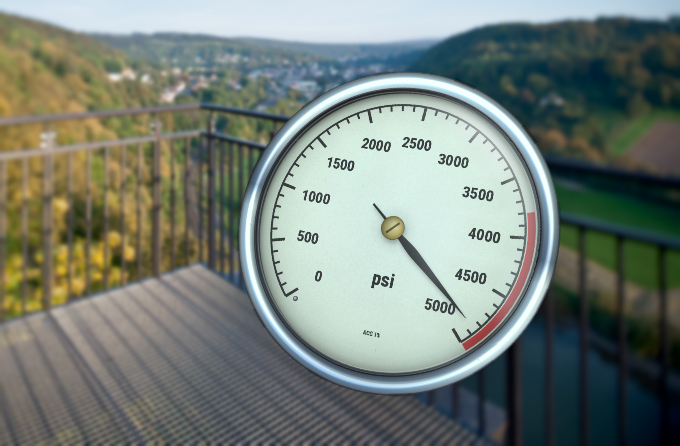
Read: 4850 psi
